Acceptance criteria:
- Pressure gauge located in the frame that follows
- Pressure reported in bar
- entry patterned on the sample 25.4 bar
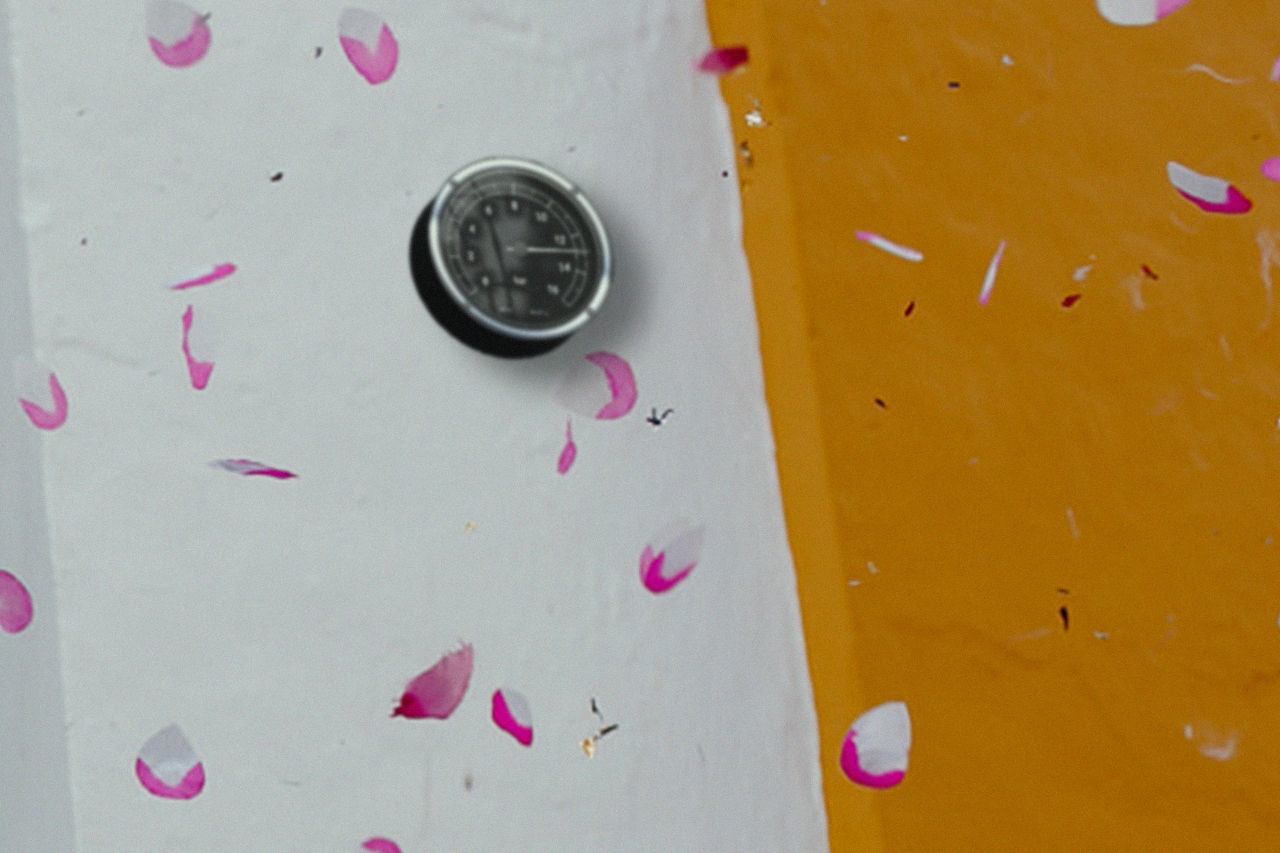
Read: 13 bar
